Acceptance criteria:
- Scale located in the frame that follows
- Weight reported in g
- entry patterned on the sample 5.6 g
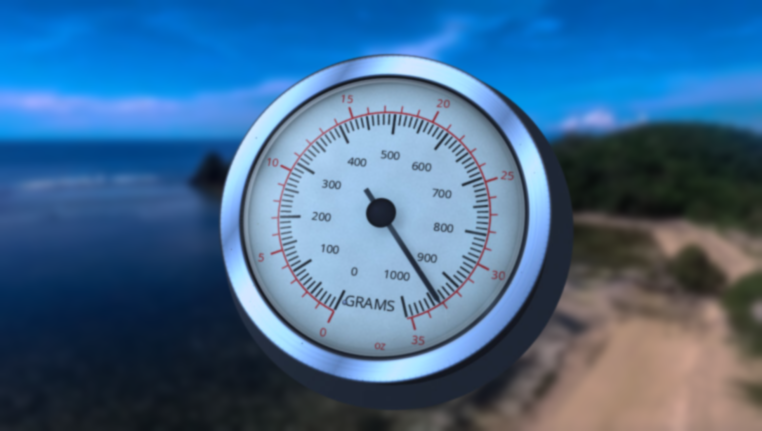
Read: 940 g
